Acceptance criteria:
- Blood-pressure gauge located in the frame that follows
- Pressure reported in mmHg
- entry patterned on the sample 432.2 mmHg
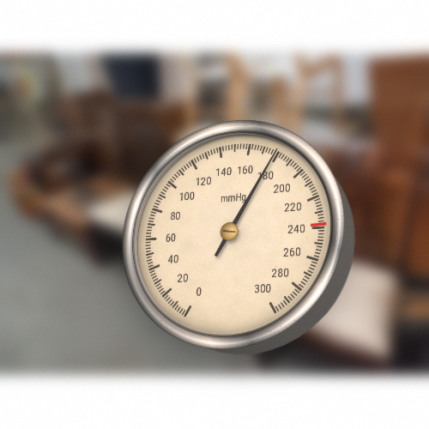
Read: 180 mmHg
